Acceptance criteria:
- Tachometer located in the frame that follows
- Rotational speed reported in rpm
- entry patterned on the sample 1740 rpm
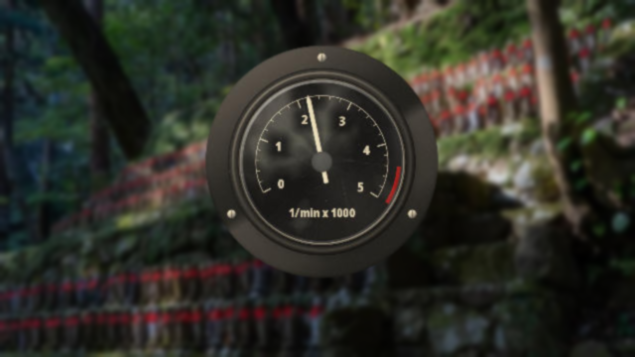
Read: 2200 rpm
